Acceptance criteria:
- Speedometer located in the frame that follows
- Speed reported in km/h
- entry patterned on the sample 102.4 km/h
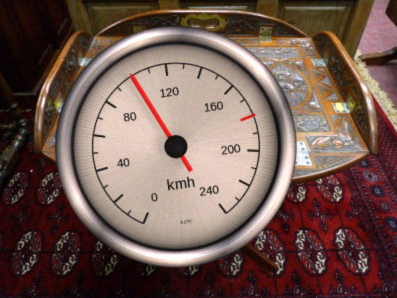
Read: 100 km/h
